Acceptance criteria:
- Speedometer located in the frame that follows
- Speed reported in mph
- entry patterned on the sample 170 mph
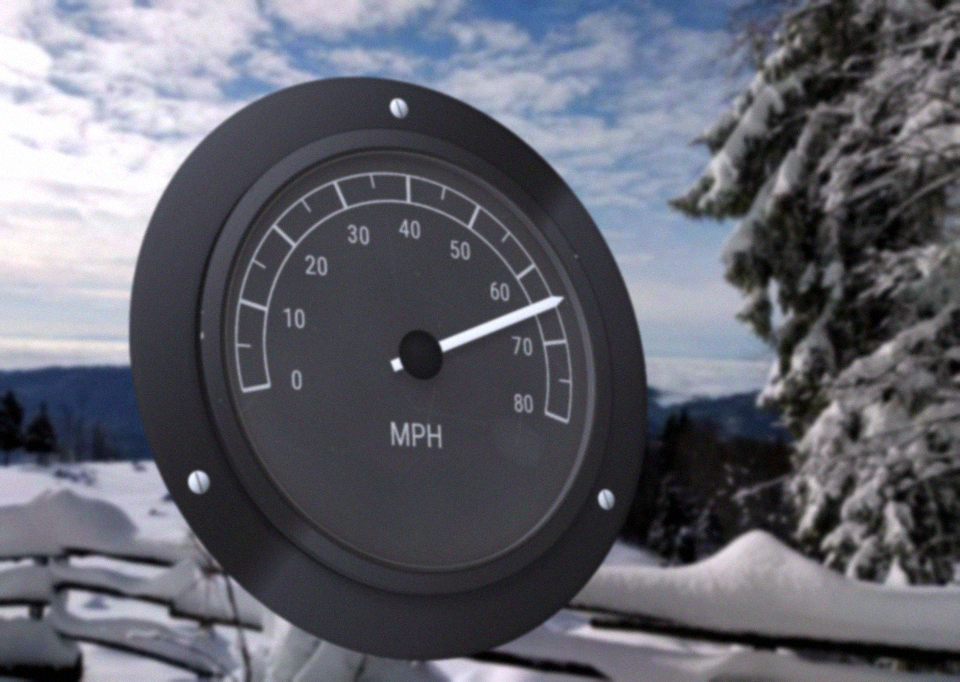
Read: 65 mph
